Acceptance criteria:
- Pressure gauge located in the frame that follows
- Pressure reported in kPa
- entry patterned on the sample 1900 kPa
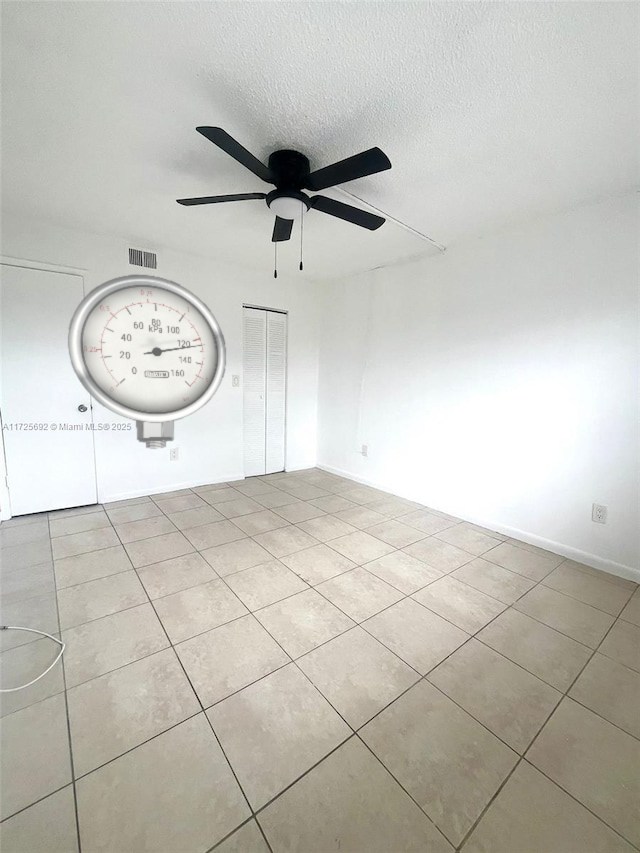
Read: 125 kPa
